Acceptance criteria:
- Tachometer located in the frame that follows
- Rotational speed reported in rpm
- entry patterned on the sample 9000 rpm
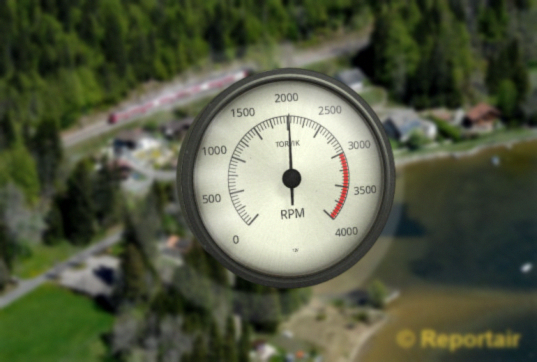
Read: 2000 rpm
